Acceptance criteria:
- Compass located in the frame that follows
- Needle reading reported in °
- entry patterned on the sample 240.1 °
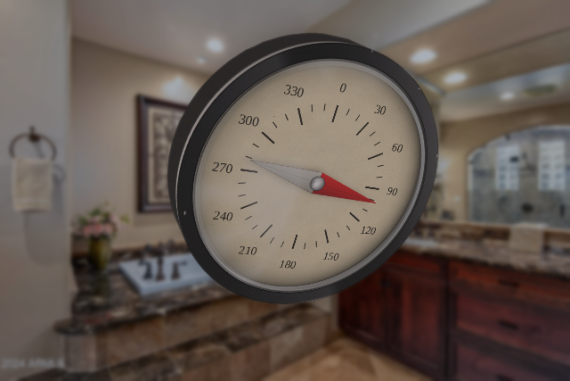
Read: 100 °
